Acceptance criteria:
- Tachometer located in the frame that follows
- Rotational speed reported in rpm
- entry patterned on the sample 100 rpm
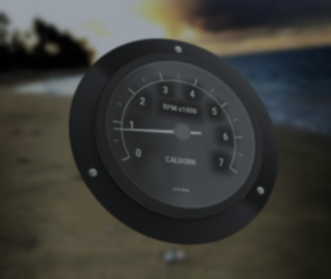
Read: 750 rpm
